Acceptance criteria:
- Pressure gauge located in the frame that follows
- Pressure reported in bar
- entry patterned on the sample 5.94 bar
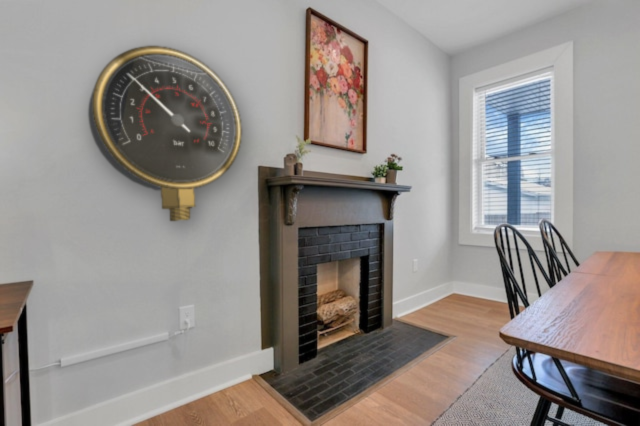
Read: 3 bar
